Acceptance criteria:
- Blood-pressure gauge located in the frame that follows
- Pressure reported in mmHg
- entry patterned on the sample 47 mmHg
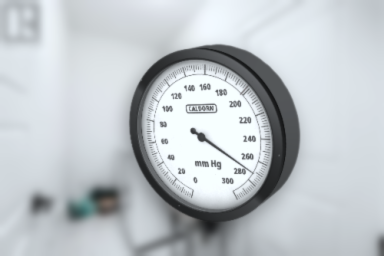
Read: 270 mmHg
